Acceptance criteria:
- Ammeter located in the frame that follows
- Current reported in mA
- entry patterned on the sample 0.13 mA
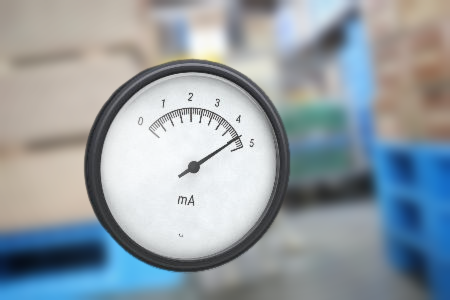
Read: 4.5 mA
